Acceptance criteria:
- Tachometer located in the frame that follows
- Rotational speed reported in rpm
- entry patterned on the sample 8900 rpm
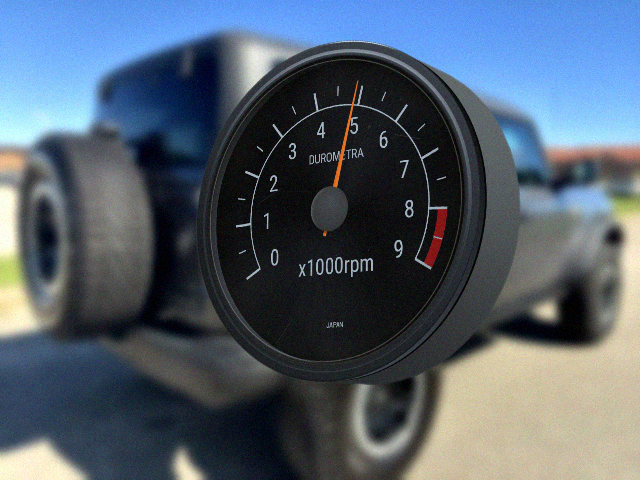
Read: 5000 rpm
